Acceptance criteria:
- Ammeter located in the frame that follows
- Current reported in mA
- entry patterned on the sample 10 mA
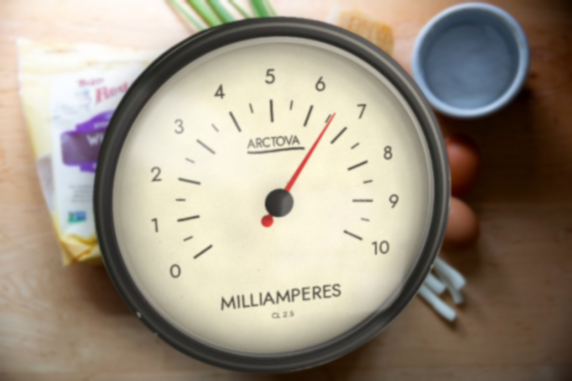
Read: 6.5 mA
